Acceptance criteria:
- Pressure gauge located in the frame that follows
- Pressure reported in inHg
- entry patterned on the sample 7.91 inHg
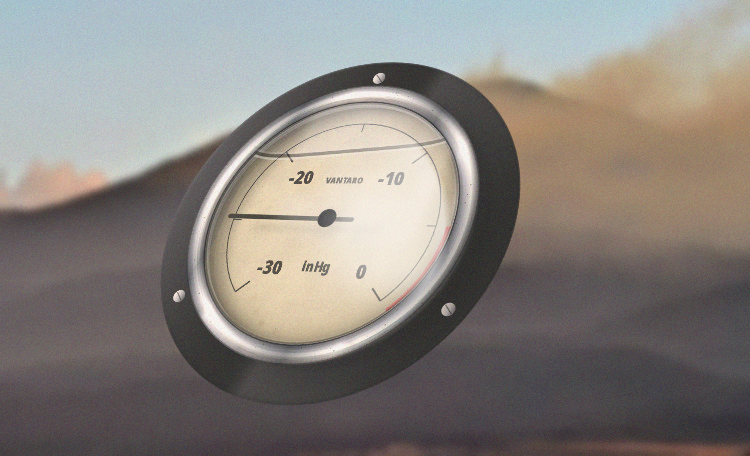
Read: -25 inHg
